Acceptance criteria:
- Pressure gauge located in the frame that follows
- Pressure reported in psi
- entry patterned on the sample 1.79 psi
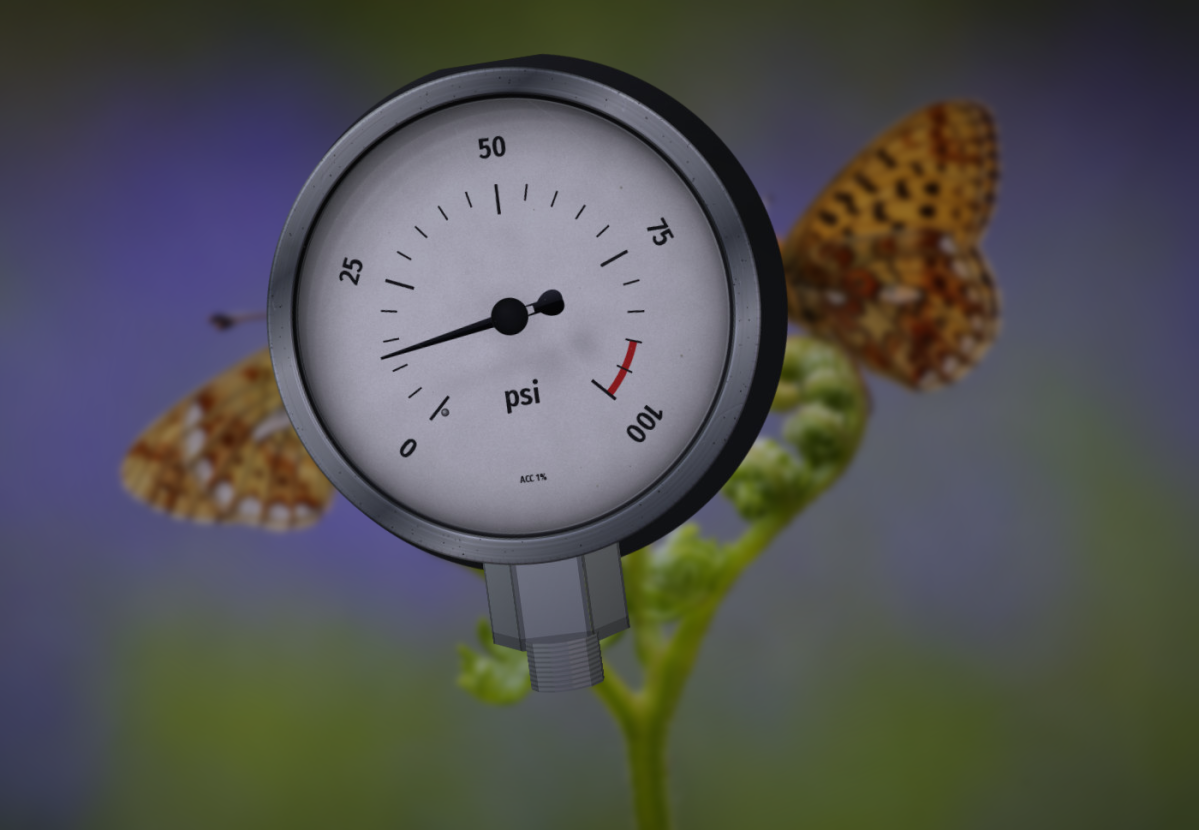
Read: 12.5 psi
